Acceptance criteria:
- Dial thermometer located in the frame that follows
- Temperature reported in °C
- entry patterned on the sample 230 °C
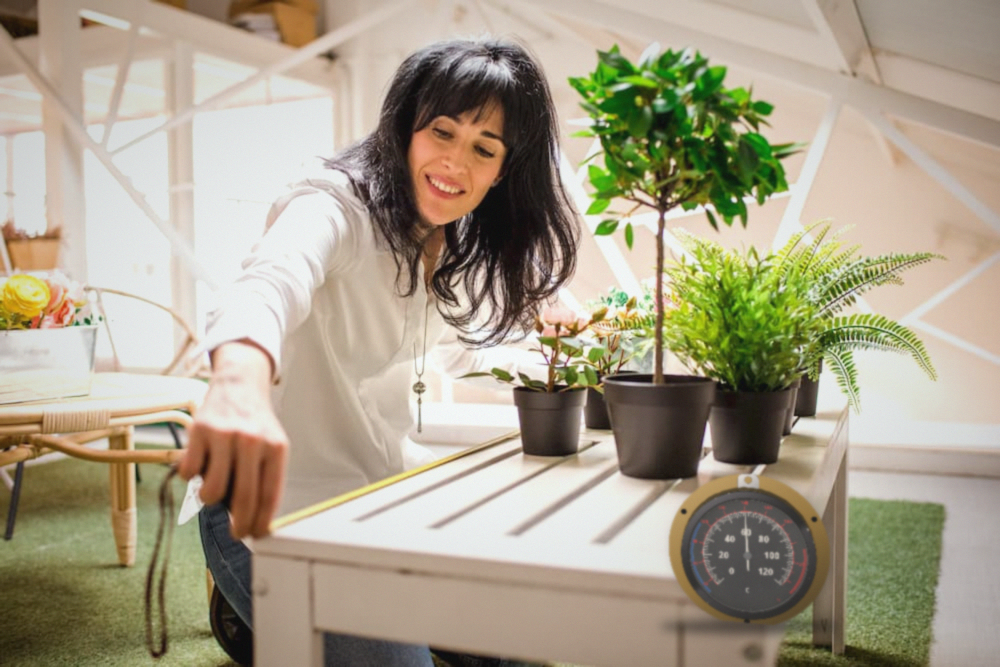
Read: 60 °C
